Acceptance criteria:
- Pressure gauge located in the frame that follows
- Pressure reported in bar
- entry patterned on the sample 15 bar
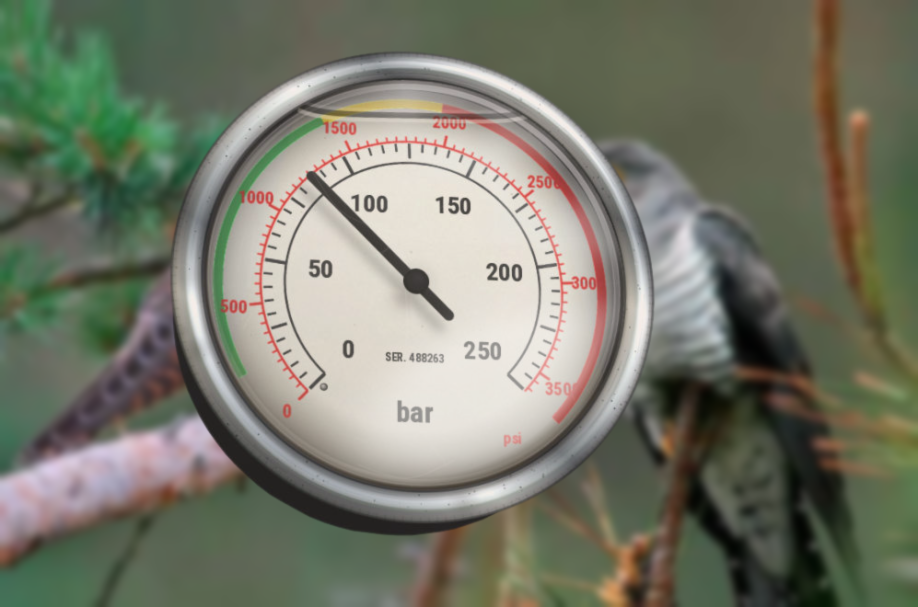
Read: 85 bar
